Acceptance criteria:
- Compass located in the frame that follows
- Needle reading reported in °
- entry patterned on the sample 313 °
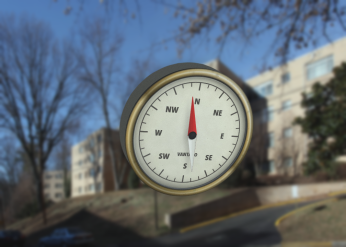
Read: 350 °
